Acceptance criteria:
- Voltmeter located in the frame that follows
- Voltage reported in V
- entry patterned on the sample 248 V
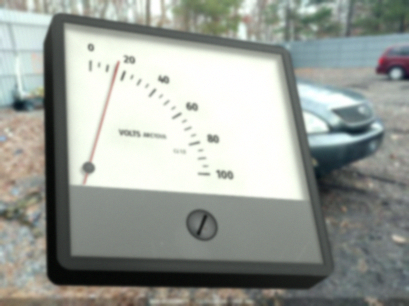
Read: 15 V
